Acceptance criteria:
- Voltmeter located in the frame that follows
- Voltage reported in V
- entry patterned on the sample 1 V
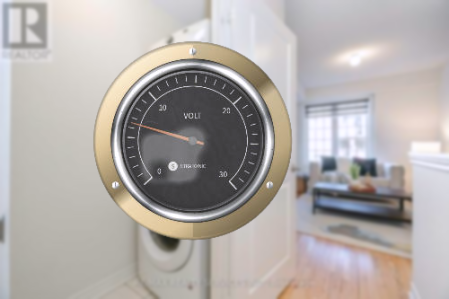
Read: 6.5 V
